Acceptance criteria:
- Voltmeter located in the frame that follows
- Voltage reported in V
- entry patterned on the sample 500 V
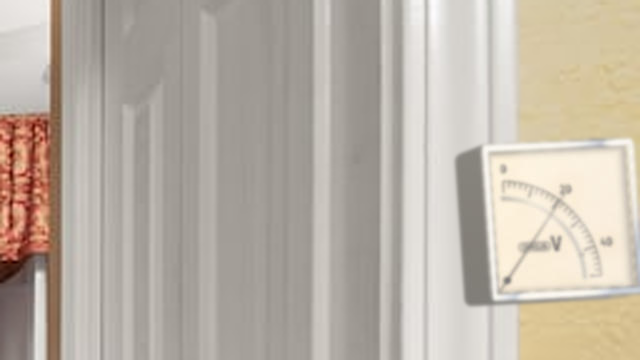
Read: 20 V
